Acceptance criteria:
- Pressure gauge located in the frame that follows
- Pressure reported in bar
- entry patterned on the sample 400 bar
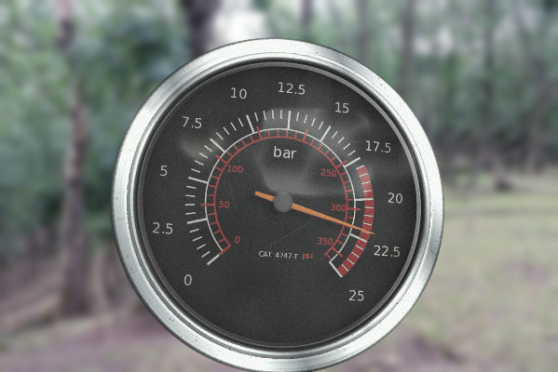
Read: 22 bar
